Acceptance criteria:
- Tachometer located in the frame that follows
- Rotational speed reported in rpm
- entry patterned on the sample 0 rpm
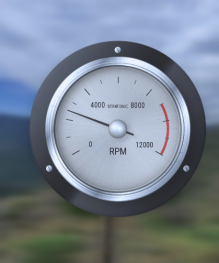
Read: 2500 rpm
